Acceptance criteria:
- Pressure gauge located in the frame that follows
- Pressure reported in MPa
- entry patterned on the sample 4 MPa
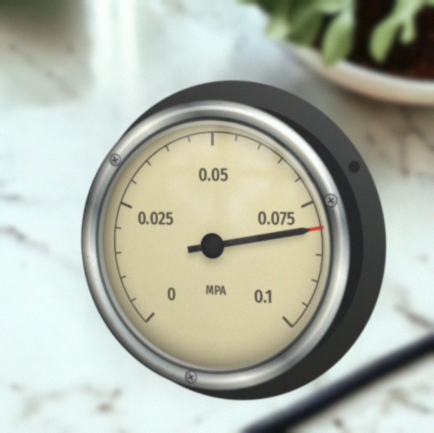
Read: 0.08 MPa
